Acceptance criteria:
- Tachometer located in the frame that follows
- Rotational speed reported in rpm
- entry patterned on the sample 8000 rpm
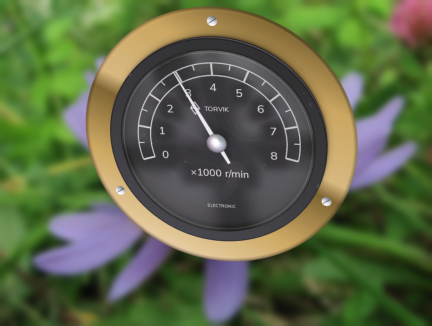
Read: 3000 rpm
